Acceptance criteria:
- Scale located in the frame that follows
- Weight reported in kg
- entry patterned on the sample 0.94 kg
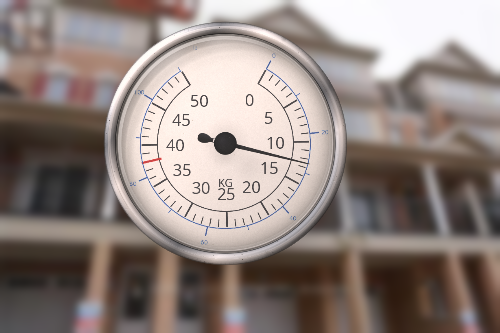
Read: 12.5 kg
